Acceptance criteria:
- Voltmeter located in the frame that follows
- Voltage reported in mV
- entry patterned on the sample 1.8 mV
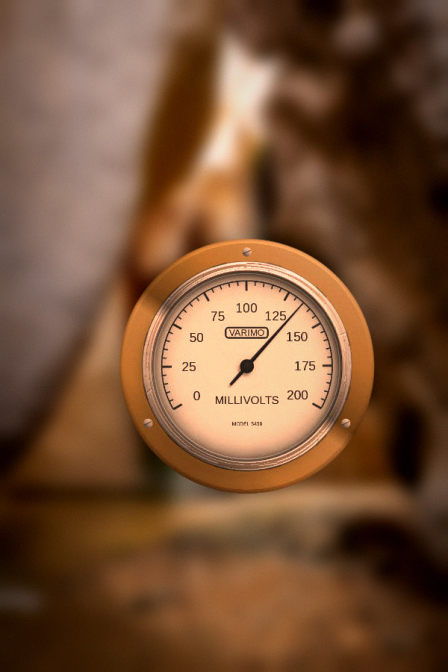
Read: 135 mV
